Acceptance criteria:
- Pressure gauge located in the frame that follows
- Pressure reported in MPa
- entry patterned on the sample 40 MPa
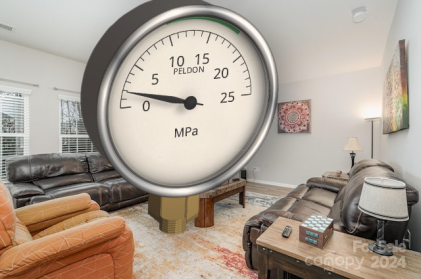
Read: 2 MPa
